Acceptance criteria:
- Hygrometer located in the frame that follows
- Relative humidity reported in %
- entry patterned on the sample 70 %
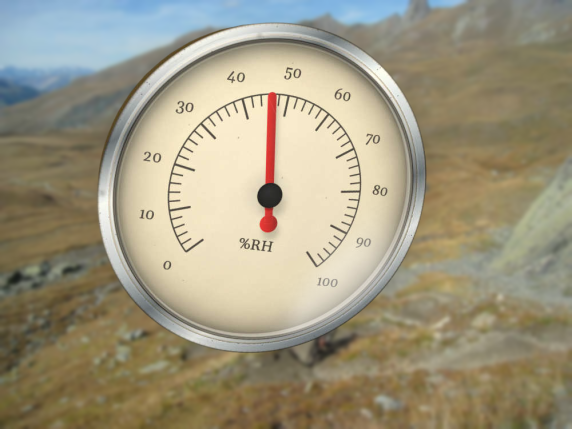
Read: 46 %
